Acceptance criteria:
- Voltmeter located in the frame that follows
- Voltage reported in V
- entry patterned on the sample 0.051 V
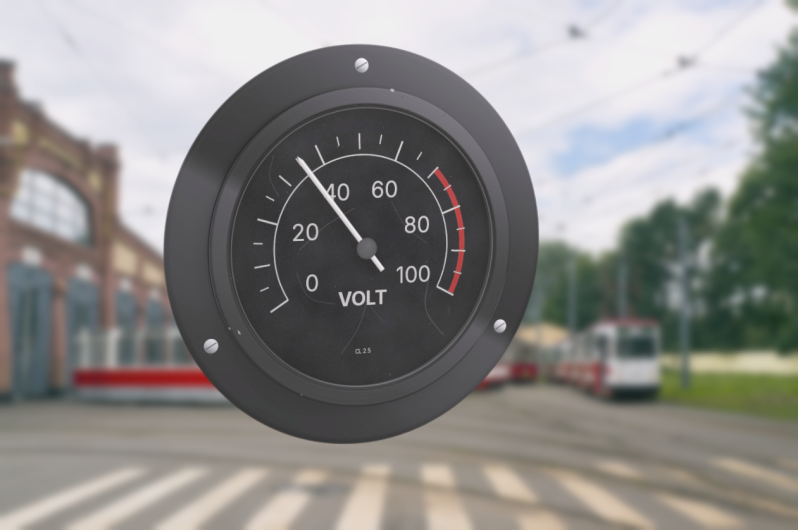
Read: 35 V
